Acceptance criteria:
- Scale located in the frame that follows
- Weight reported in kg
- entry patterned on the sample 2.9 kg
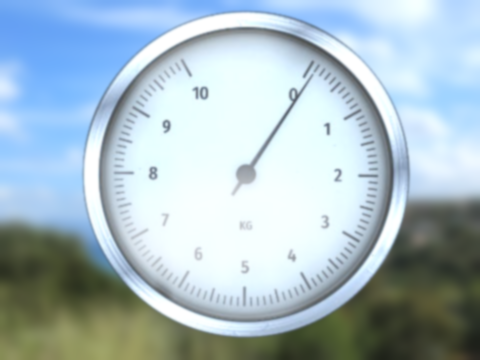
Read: 0.1 kg
